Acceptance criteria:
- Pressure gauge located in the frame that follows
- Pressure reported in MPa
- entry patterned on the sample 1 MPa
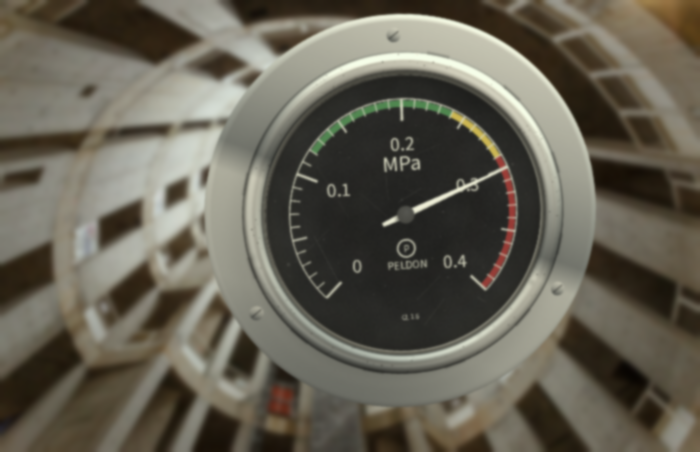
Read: 0.3 MPa
